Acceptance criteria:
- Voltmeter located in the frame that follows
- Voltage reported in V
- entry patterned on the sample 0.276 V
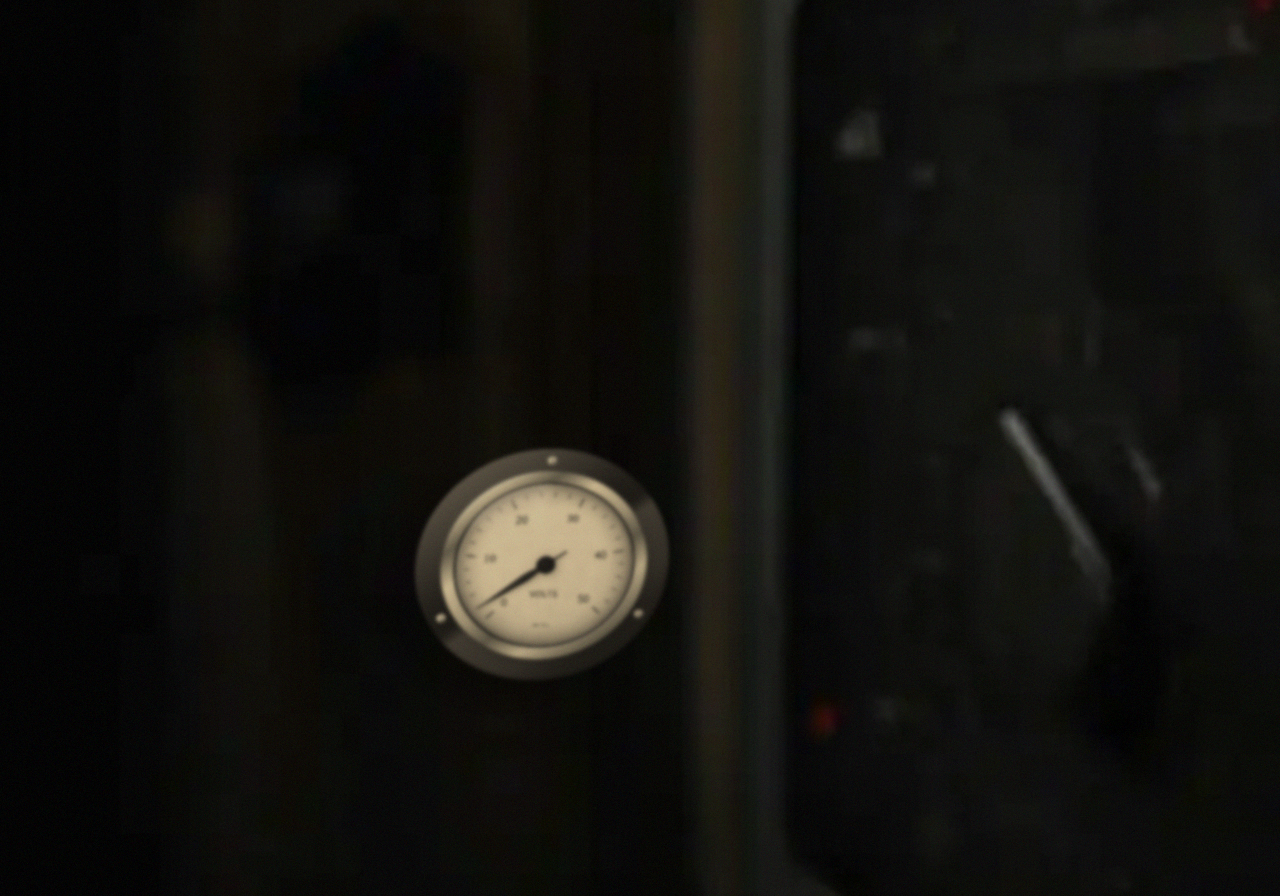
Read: 2 V
